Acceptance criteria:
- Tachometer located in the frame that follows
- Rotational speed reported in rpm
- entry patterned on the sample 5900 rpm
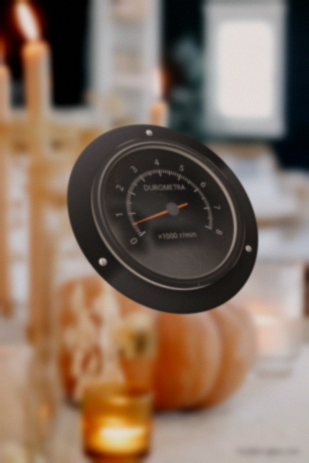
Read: 500 rpm
